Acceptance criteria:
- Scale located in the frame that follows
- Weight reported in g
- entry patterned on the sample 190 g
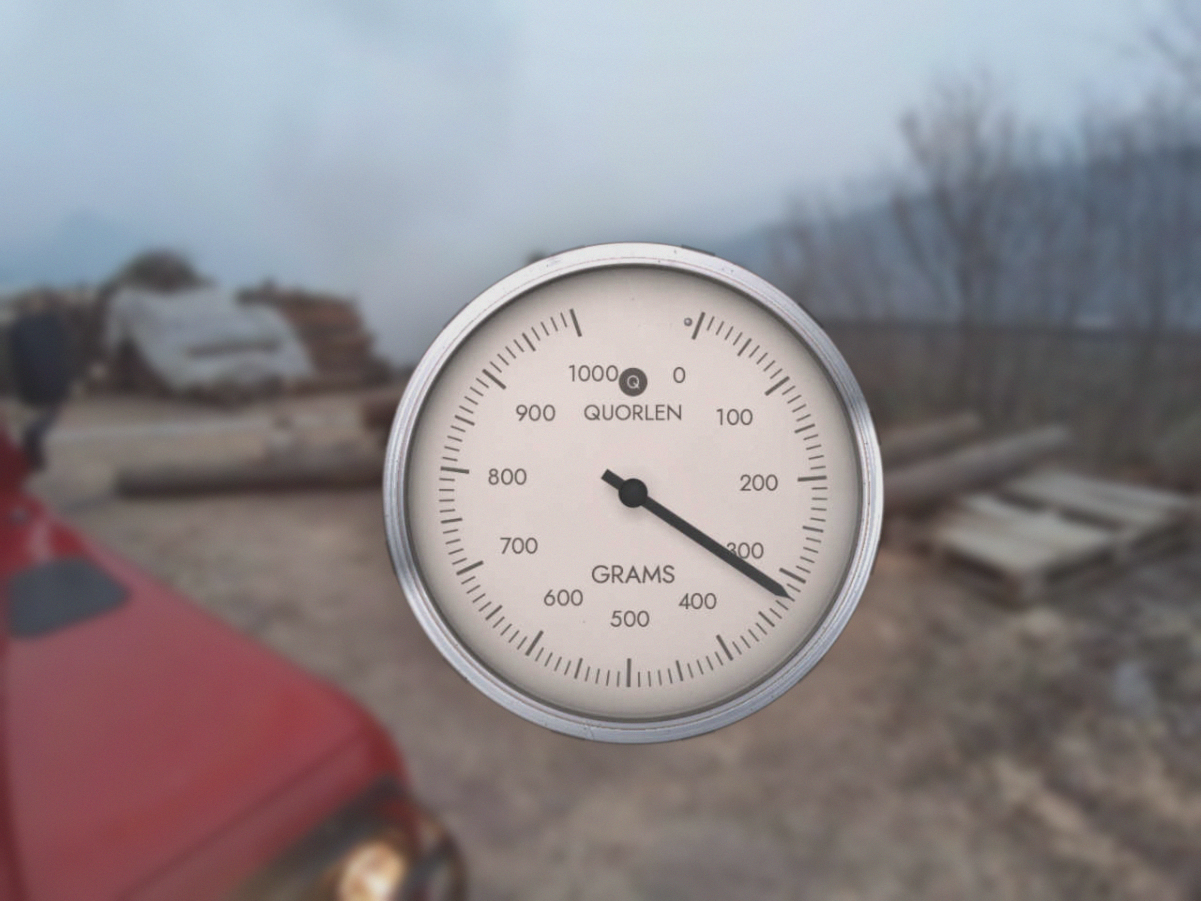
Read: 320 g
